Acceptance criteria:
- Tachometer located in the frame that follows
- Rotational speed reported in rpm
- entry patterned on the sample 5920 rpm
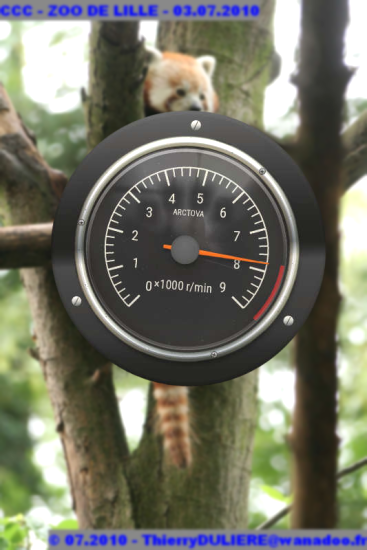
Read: 7800 rpm
